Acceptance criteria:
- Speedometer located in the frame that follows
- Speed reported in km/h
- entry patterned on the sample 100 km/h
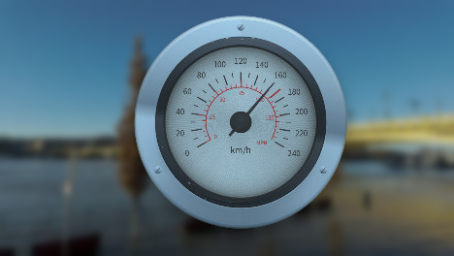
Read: 160 km/h
